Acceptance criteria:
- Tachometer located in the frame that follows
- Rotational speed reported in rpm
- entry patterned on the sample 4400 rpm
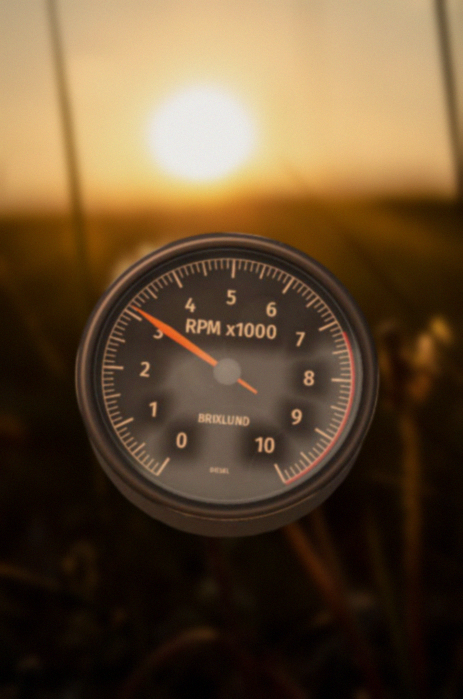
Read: 3100 rpm
